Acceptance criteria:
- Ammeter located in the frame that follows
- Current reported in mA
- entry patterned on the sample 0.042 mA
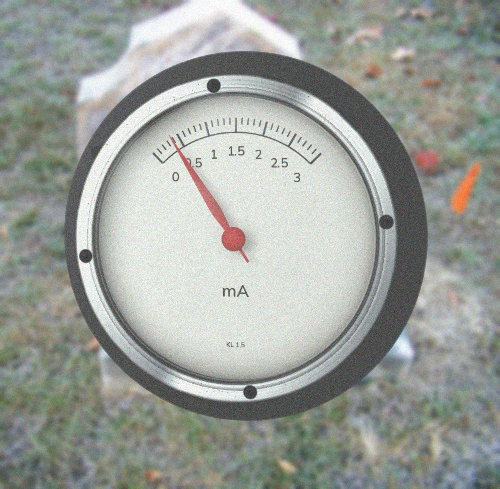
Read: 0.4 mA
